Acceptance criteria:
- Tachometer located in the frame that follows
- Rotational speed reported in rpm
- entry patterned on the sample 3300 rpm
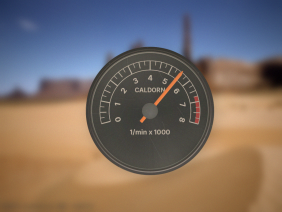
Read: 5500 rpm
